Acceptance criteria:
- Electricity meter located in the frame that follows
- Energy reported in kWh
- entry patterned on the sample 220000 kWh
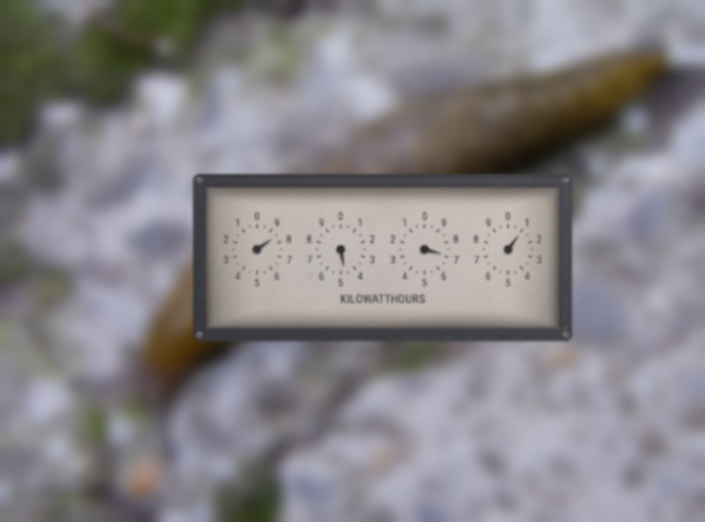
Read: 8471 kWh
